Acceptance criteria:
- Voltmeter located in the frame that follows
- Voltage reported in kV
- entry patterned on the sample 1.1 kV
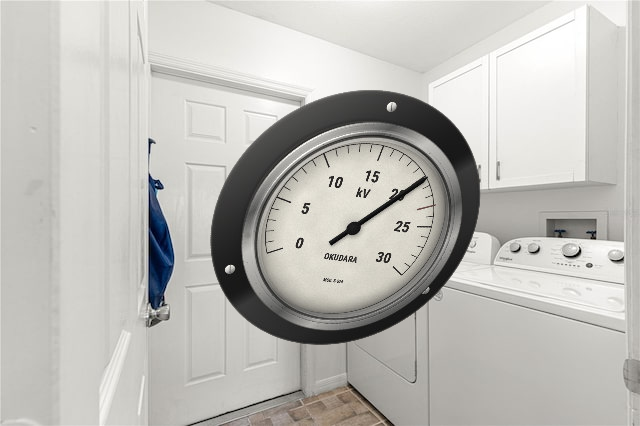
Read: 20 kV
